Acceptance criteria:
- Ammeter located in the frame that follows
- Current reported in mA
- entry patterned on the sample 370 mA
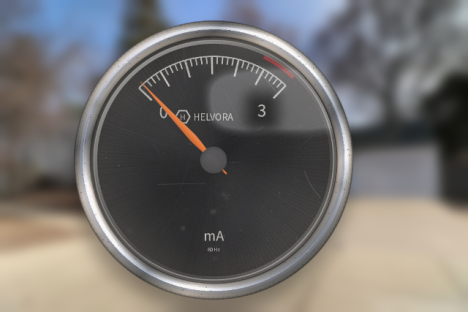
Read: 0.1 mA
